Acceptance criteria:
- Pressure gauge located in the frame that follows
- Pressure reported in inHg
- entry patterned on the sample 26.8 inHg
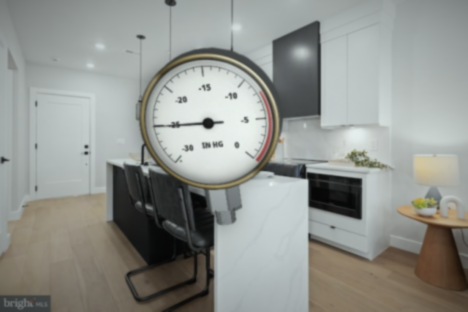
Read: -25 inHg
